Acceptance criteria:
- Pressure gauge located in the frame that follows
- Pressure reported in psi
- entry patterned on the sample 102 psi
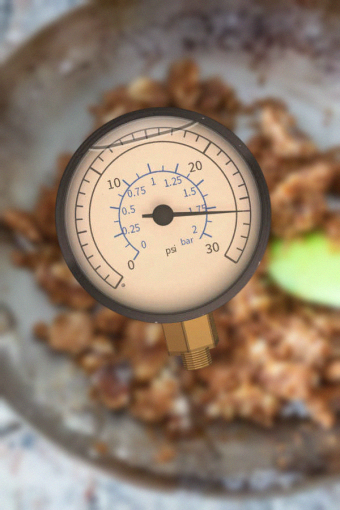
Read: 26 psi
